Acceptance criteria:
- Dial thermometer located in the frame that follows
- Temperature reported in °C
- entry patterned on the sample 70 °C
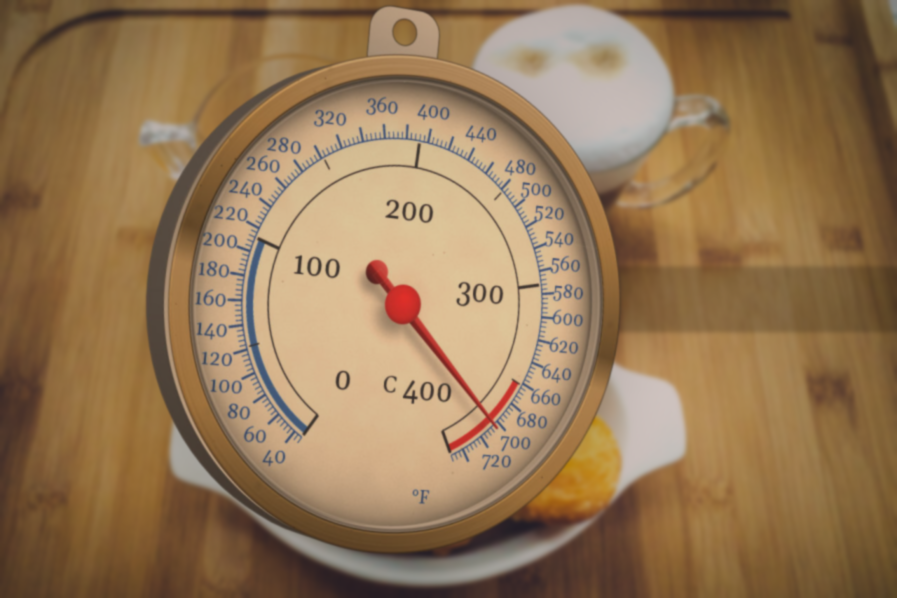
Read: 375 °C
